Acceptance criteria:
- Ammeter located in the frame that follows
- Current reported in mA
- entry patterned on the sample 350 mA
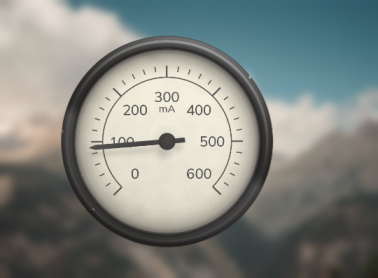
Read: 90 mA
